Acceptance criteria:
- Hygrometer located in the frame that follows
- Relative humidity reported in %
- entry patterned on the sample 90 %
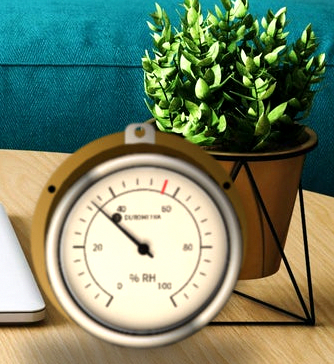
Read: 34 %
